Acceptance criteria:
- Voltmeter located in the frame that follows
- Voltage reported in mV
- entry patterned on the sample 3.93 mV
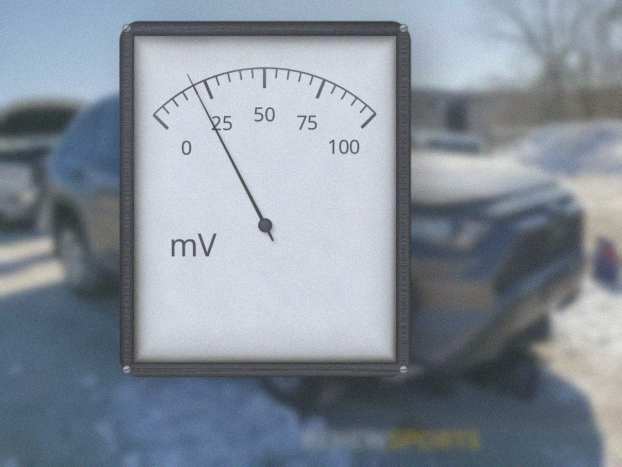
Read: 20 mV
